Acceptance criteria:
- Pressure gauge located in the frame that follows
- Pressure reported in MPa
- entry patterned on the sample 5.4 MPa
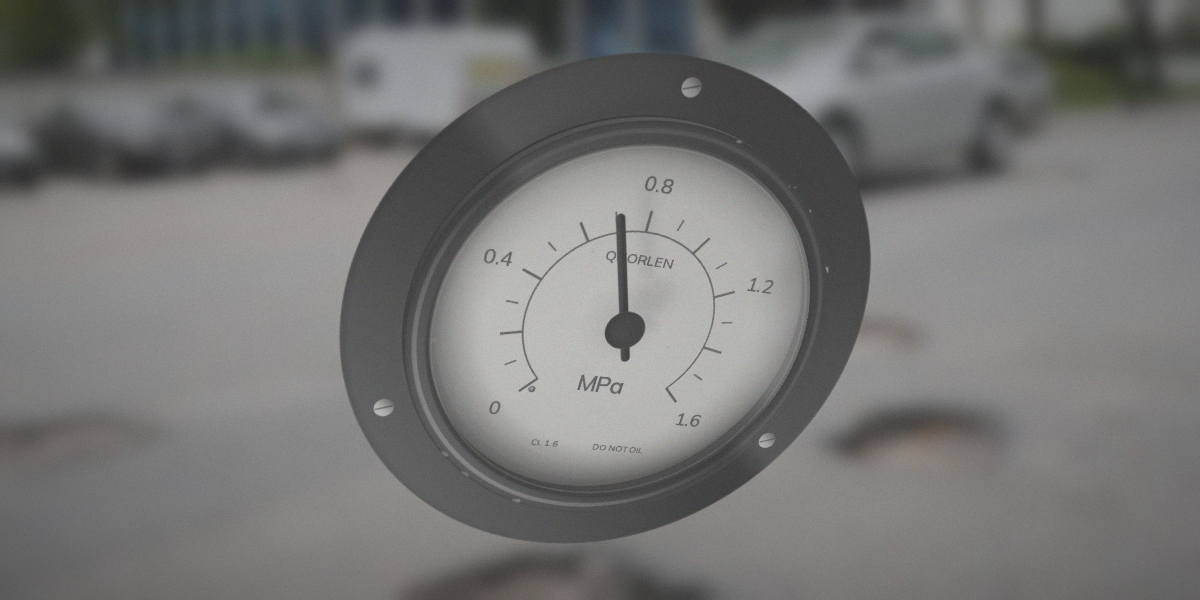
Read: 0.7 MPa
